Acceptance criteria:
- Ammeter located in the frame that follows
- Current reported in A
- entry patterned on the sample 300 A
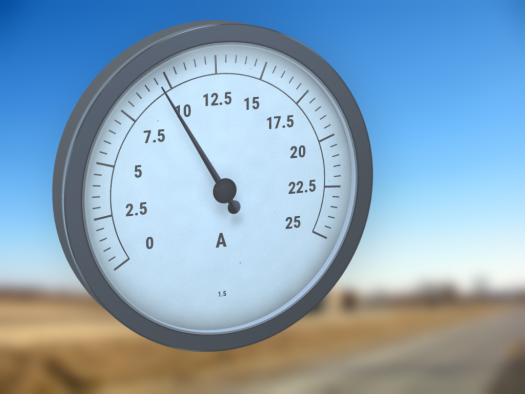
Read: 9.5 A
